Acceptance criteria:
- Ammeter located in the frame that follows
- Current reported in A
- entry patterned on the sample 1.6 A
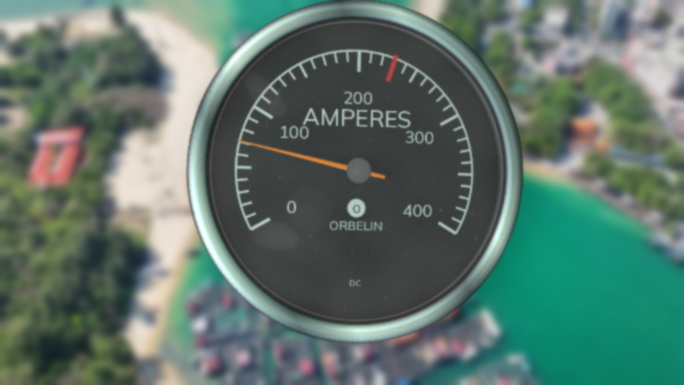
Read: 70 A
